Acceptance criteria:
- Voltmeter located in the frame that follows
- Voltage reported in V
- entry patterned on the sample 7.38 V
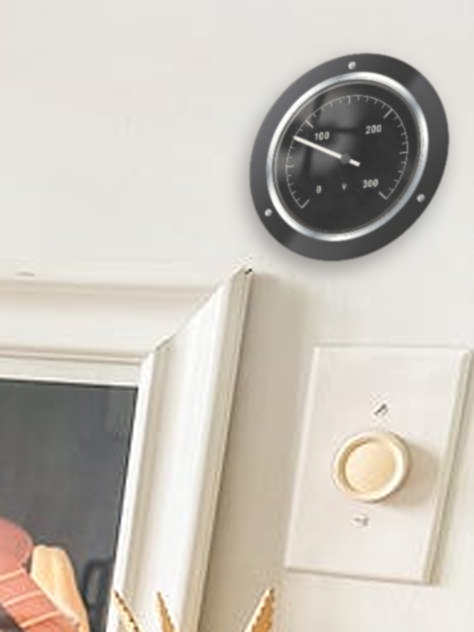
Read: 80 V
